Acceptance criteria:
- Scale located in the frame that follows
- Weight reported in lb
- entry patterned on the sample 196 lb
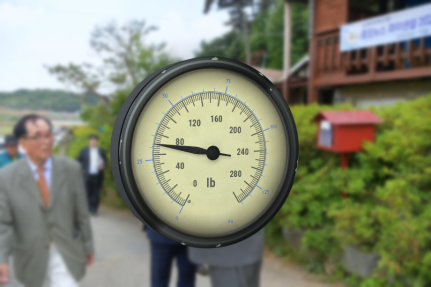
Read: 70 lb
